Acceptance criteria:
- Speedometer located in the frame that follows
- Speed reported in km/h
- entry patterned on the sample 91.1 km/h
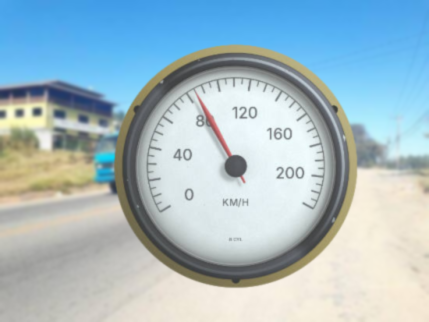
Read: 85 km/h
